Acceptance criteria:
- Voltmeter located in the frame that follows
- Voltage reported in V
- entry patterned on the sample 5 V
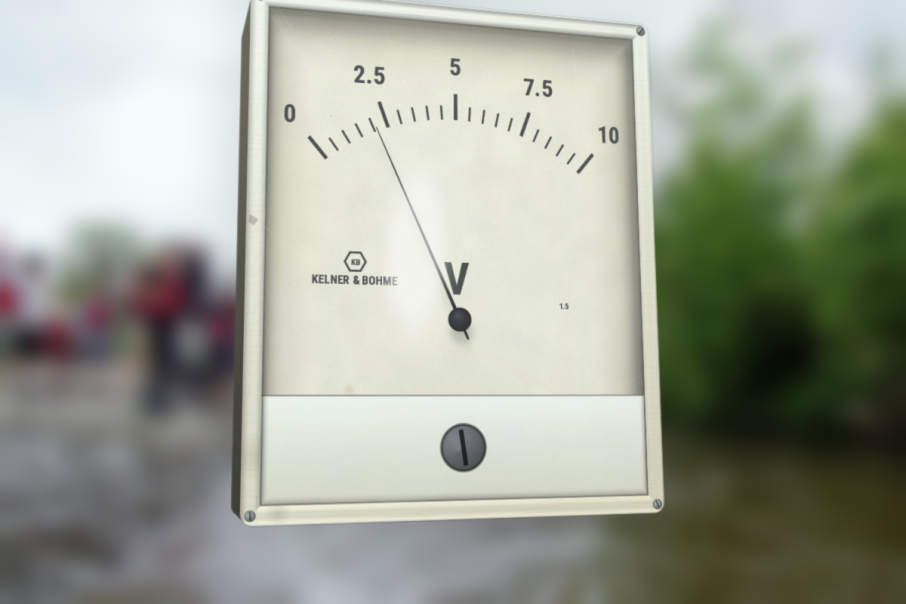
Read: 2 V
